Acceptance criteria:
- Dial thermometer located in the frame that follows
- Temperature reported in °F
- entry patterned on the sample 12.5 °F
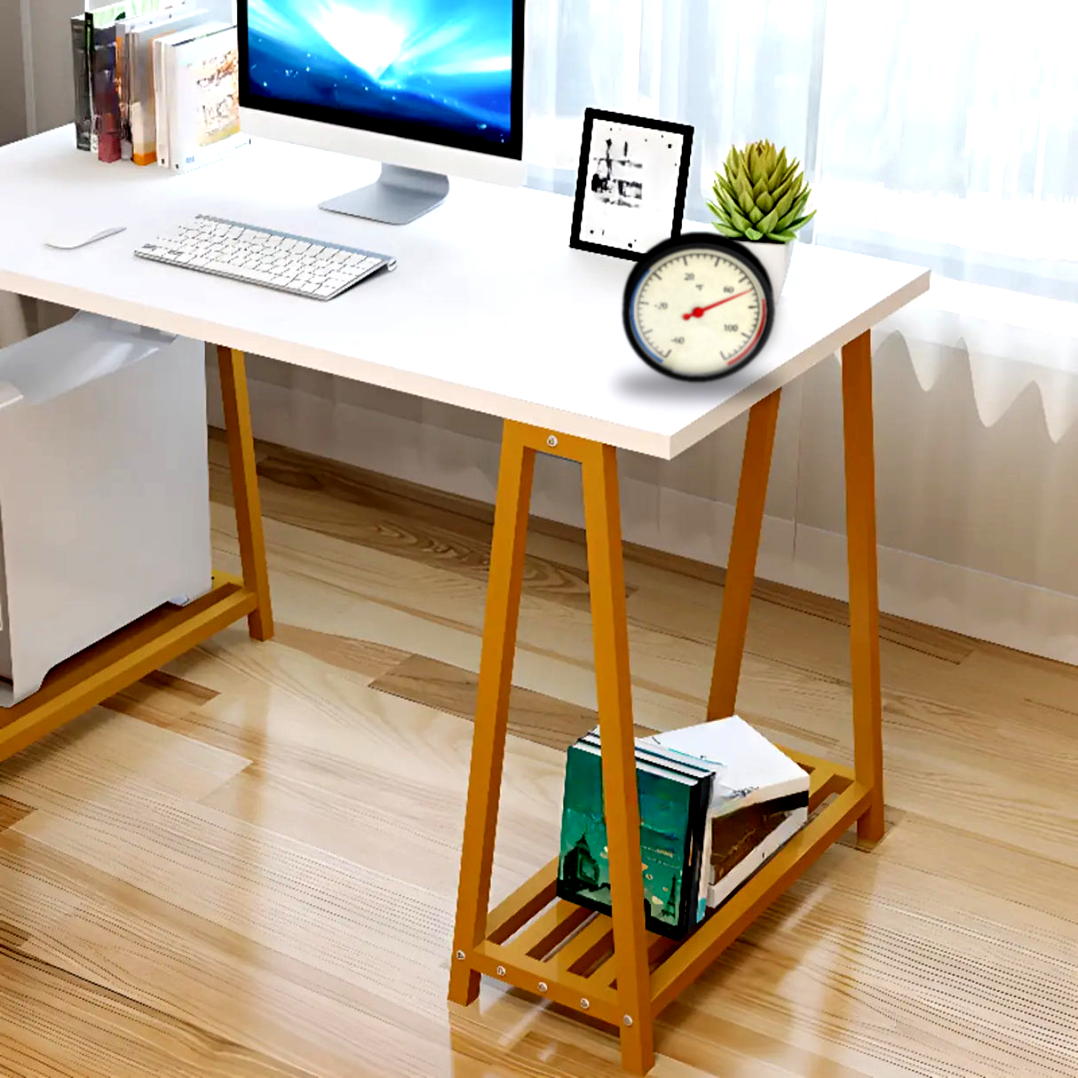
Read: 68 °F
